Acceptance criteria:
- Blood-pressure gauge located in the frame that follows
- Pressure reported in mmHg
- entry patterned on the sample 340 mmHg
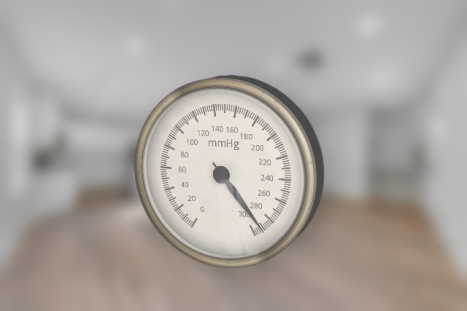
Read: 290 mmHg
